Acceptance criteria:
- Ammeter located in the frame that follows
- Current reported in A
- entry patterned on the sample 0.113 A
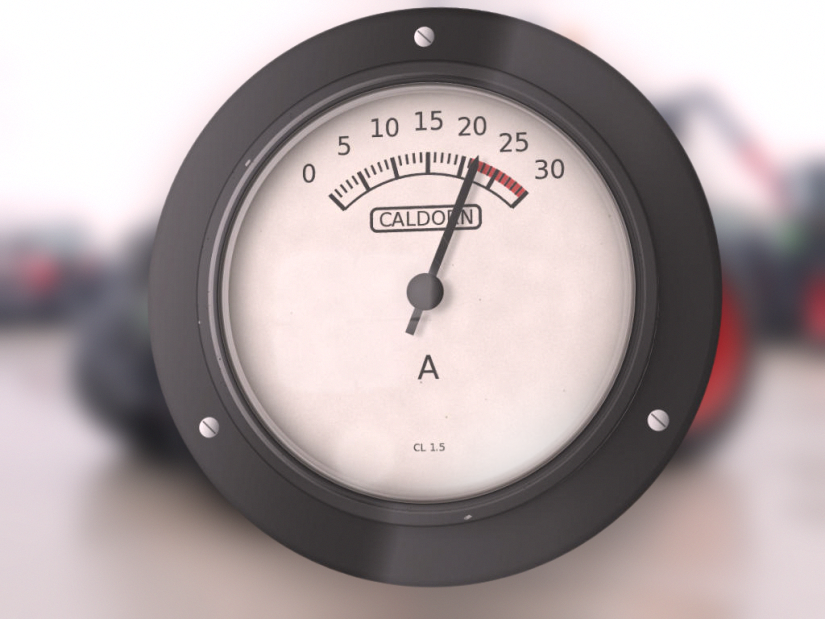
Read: 22 A
